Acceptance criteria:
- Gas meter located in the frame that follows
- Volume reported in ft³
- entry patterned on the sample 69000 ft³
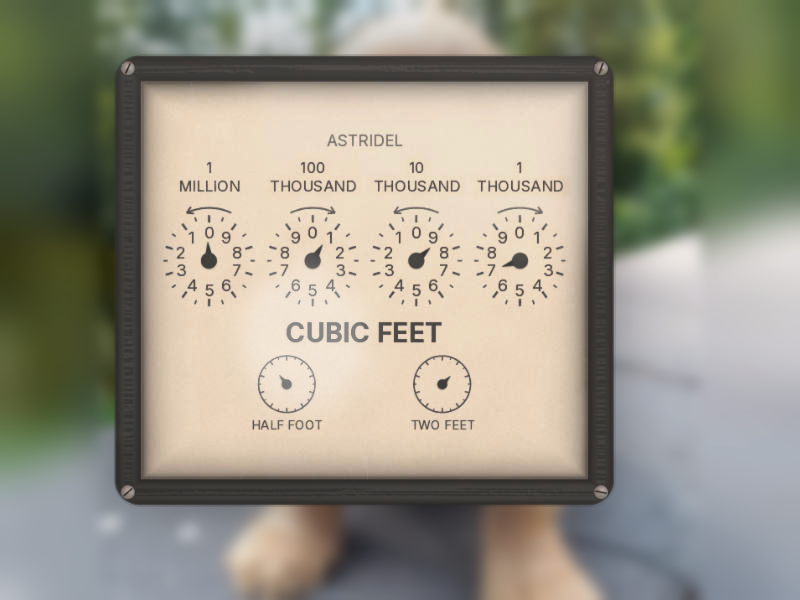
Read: 8700 ft³
